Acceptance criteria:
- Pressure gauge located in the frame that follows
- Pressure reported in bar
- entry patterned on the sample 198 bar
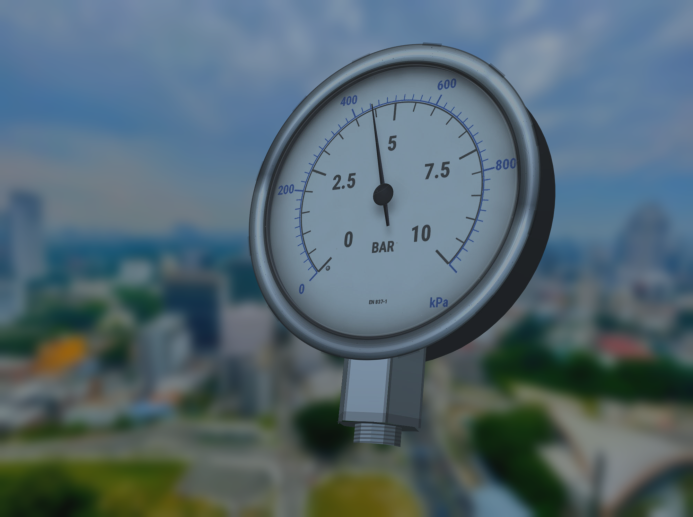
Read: 4.5 bar
